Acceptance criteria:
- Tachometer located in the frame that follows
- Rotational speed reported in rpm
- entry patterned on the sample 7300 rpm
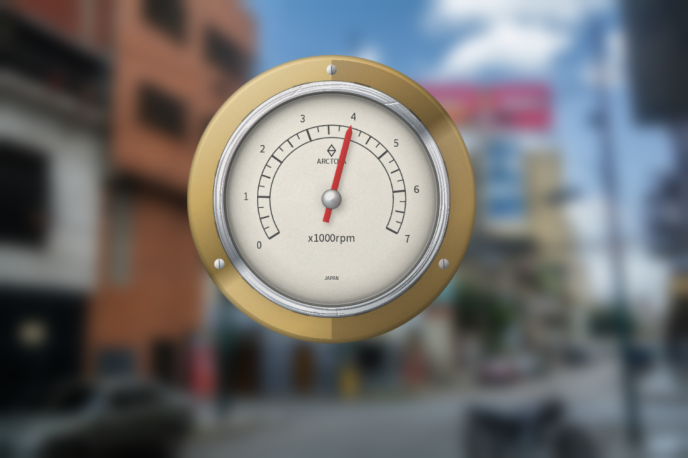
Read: 4000 rpm
